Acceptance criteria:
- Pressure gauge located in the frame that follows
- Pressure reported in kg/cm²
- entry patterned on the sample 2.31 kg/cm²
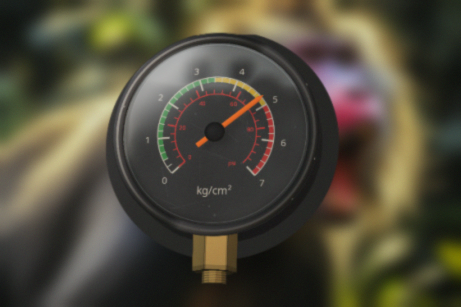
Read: 4.8 kg/cm²
